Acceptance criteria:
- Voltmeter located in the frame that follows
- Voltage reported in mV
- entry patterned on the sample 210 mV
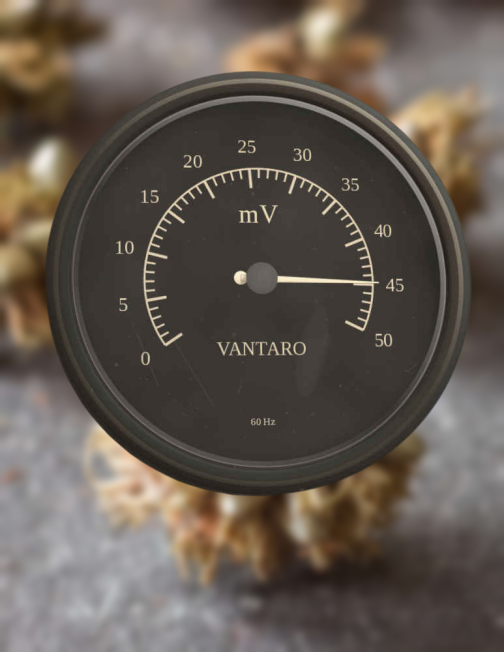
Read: 45 mV
